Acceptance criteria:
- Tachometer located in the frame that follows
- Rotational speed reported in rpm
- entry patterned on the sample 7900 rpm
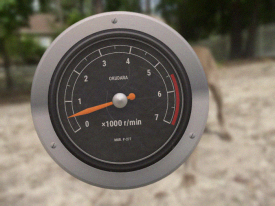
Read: 500 rpm
